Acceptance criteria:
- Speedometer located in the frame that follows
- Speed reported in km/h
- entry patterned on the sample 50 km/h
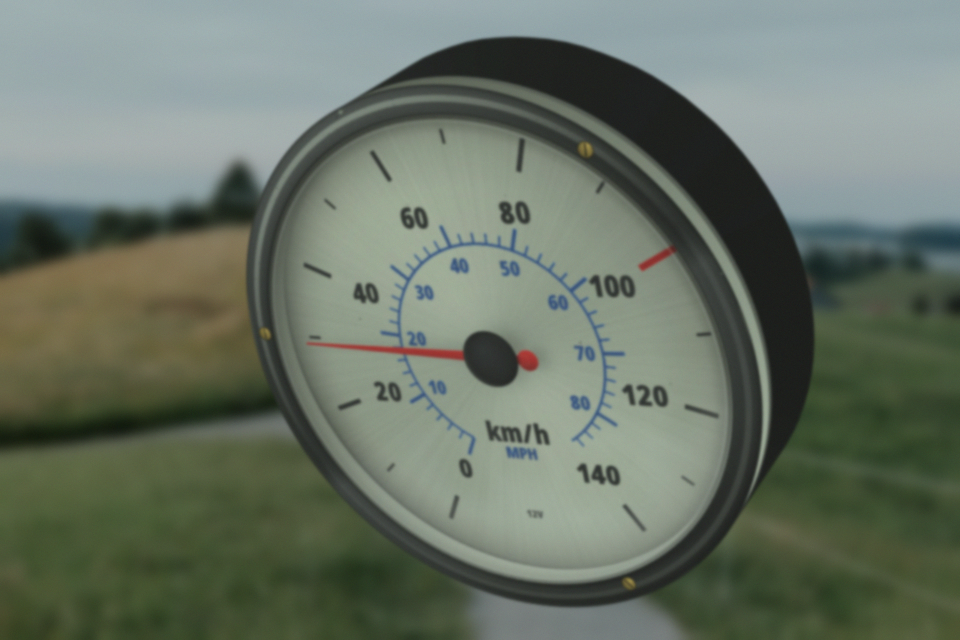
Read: 30 km/h
